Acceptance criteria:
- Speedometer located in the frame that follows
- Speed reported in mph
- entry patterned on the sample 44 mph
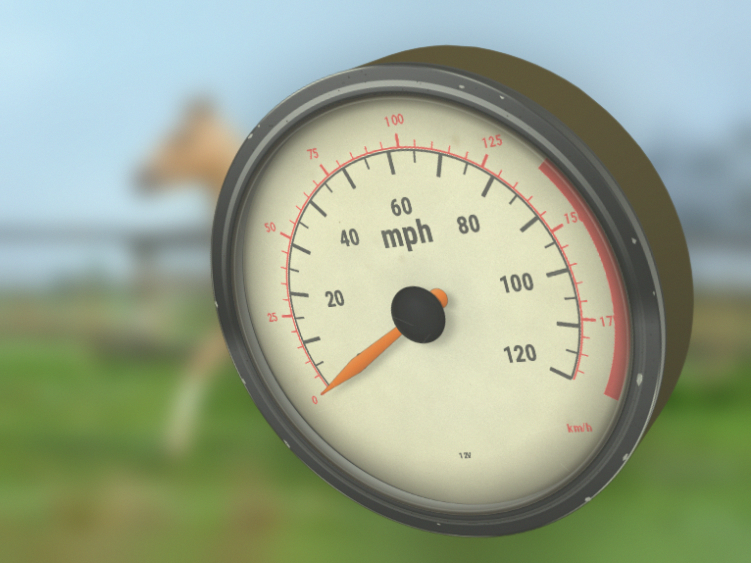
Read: 0 mph
